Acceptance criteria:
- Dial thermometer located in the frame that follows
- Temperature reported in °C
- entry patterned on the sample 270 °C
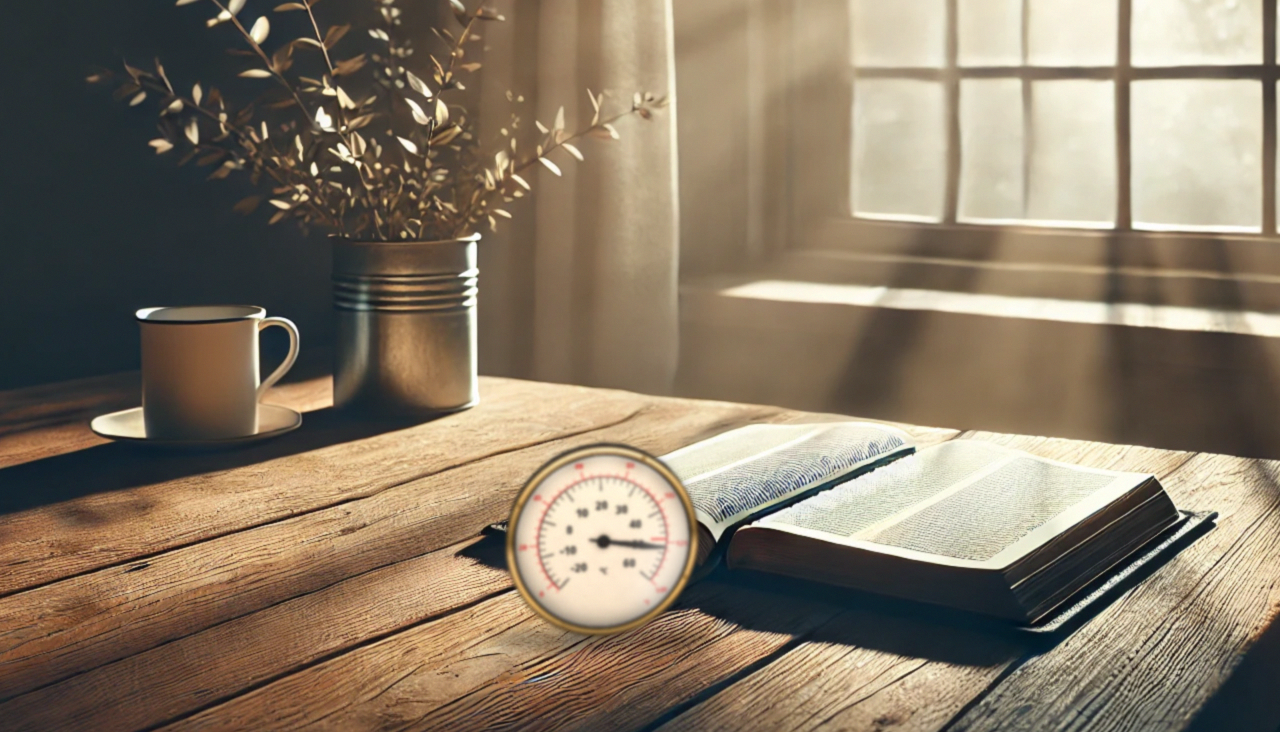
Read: 50 °C
